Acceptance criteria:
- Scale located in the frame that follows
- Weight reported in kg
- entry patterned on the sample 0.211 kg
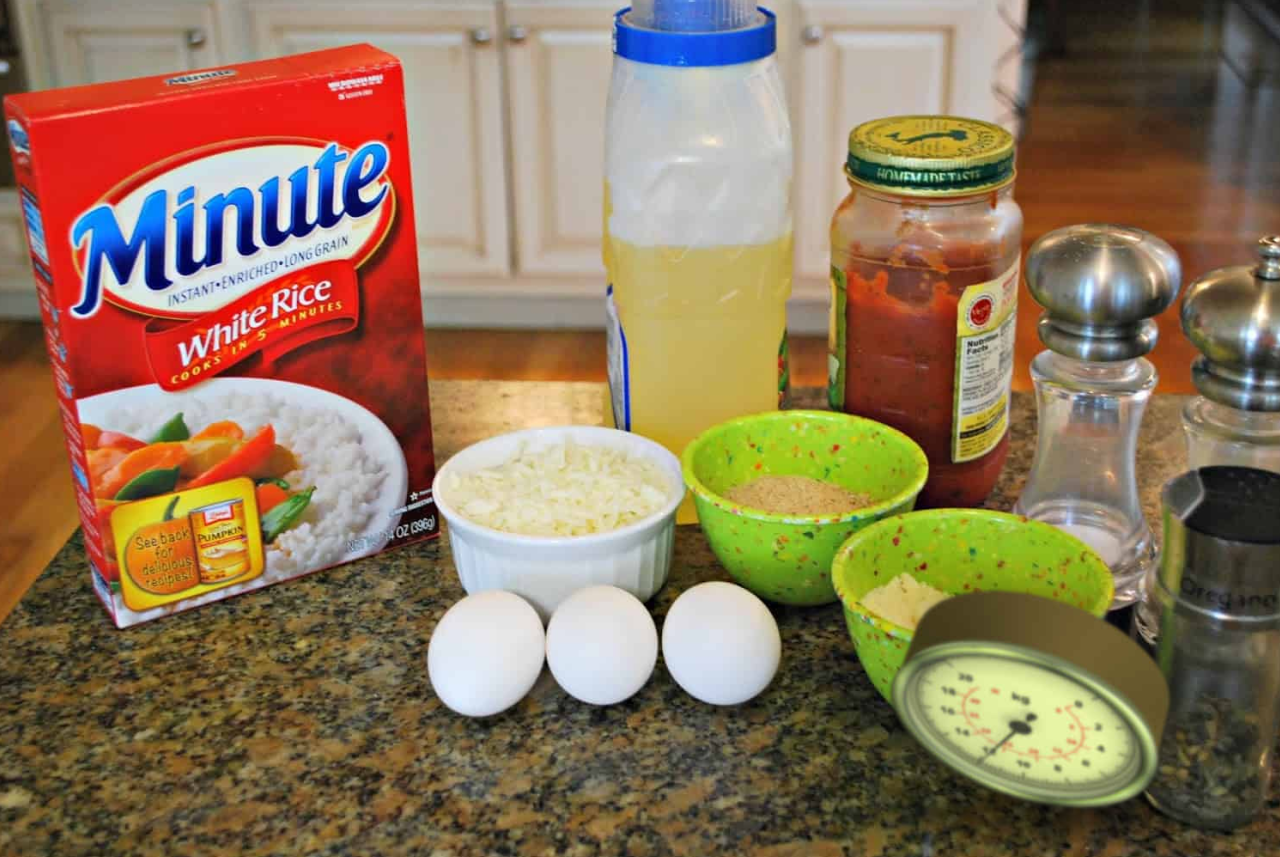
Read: 12 kg
